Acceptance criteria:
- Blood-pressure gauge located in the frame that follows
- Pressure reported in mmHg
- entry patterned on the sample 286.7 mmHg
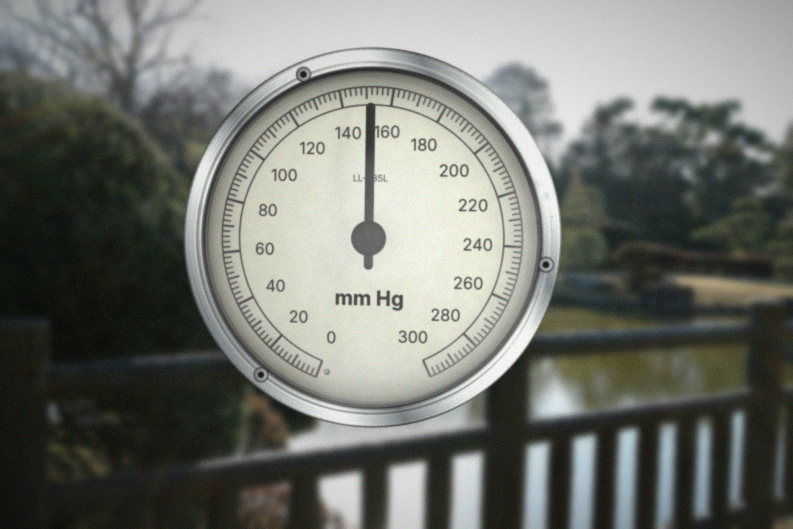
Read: 152 mmHg
